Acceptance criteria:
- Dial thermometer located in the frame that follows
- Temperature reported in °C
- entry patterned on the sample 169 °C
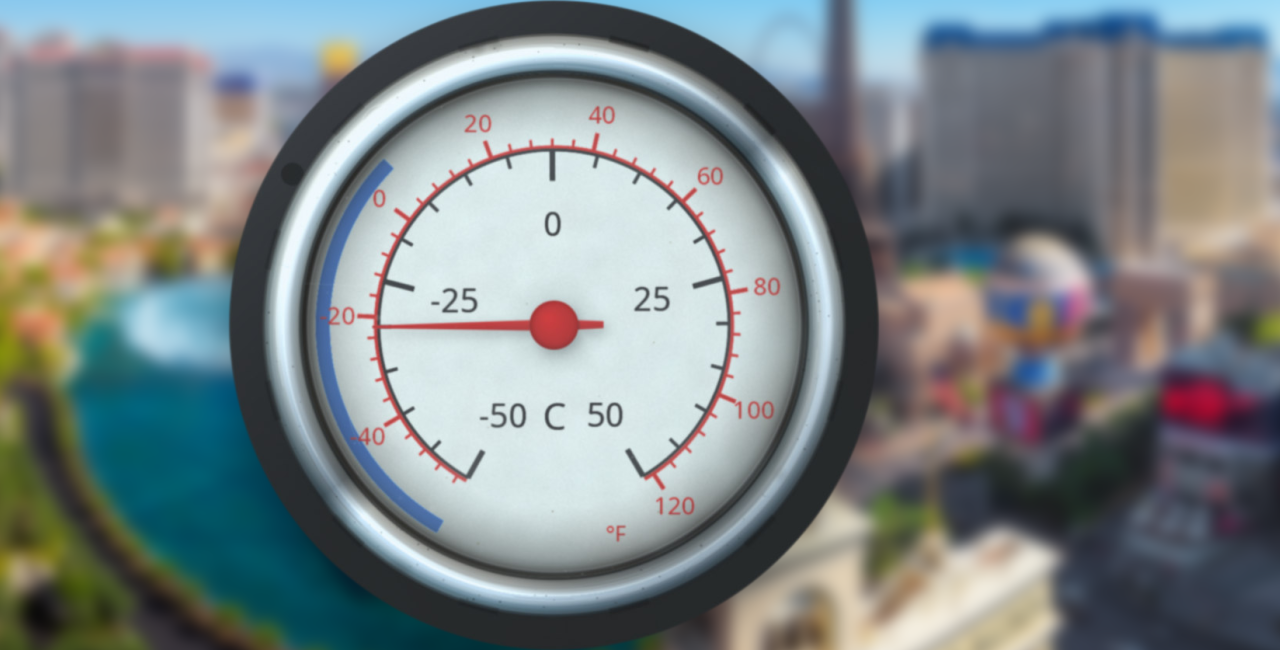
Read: -30 °C
